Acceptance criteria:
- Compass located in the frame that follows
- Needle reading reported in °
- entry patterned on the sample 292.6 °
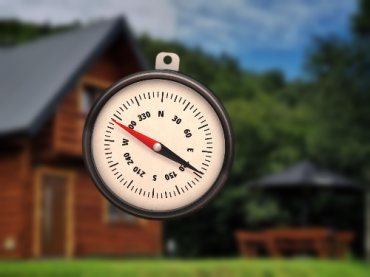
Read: 295 °
